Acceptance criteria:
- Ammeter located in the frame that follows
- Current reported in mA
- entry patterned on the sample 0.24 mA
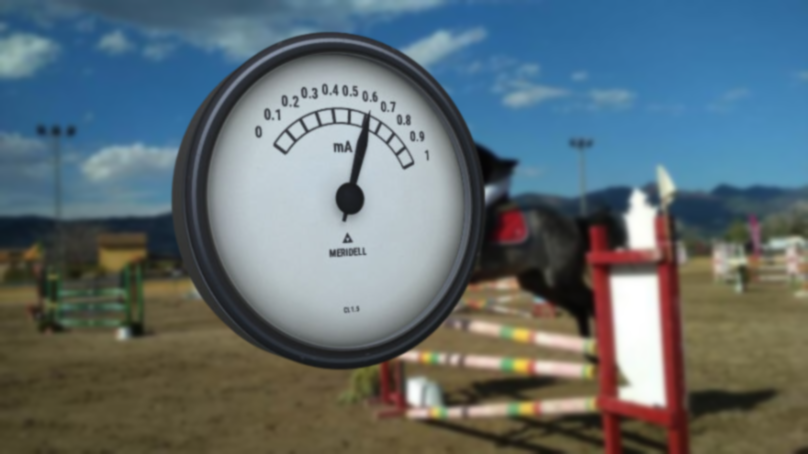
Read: 0.6 mA
